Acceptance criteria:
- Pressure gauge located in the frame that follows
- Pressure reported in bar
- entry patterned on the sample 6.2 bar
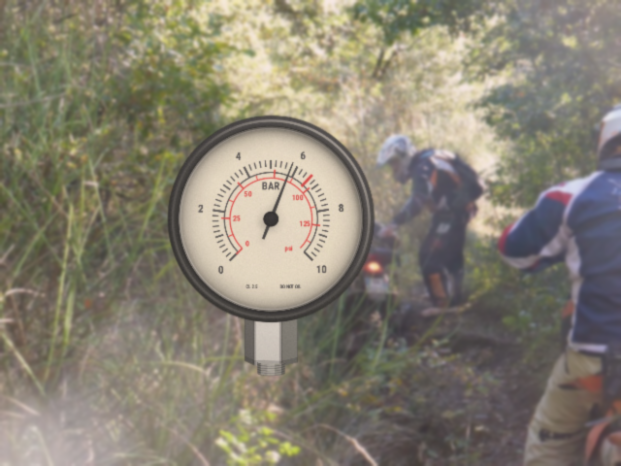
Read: 5.8 bar
